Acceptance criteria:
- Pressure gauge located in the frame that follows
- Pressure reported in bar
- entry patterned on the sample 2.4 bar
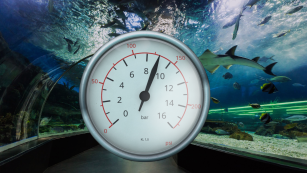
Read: 9 bar
